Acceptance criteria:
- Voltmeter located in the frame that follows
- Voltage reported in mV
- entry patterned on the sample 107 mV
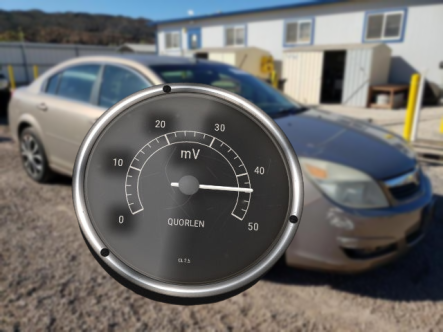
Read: 44 mV
